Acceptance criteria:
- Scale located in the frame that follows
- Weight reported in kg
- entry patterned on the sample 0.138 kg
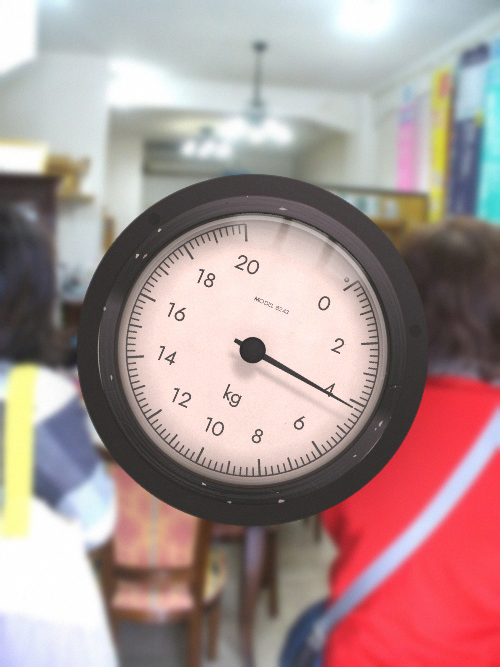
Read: 4.2 kg
